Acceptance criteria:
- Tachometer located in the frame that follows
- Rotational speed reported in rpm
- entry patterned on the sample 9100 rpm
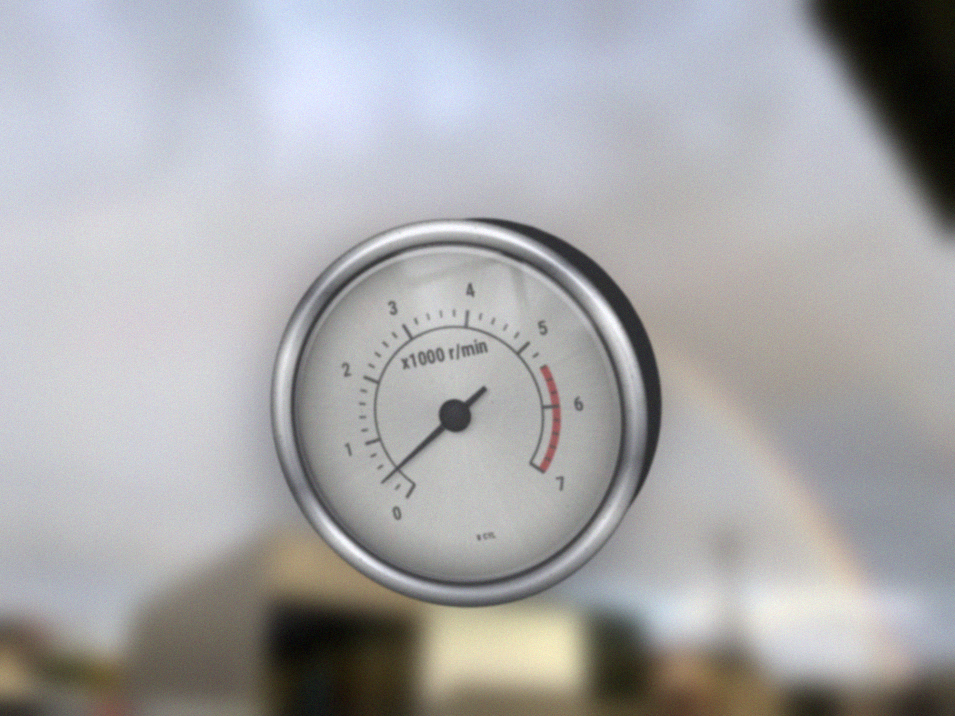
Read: 400 rpm
